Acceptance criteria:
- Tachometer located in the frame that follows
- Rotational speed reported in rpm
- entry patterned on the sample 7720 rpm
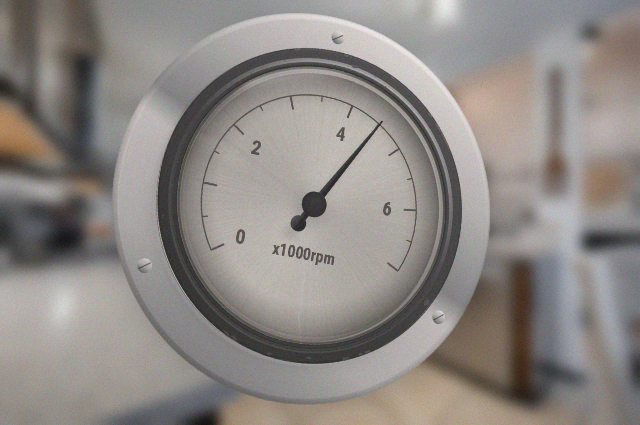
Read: 4500 rpm
